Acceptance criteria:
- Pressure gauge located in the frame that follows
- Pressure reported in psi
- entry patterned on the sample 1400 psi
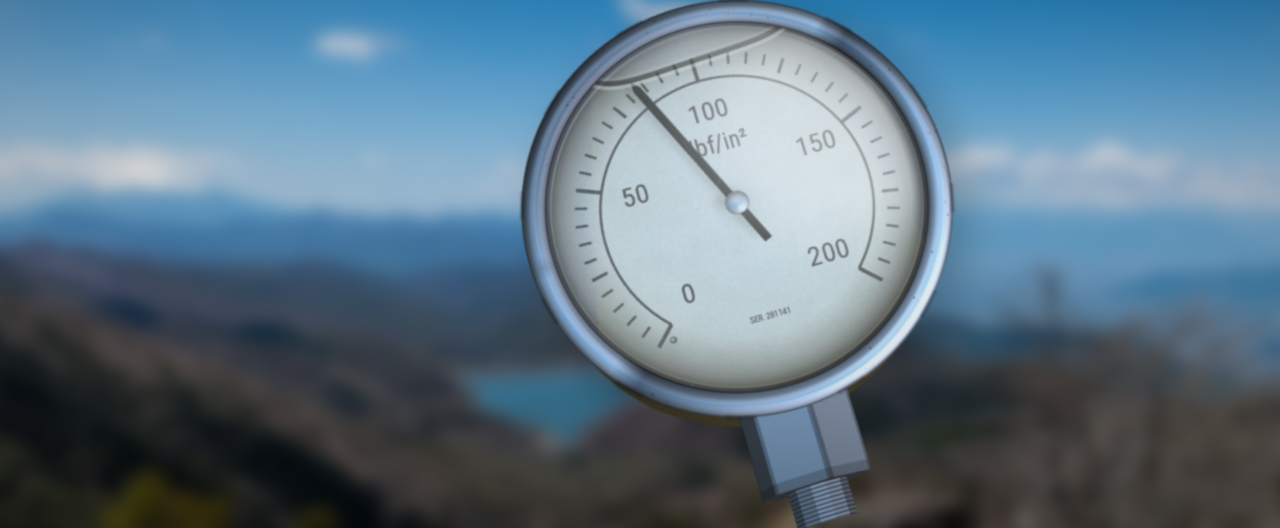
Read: 82.5 psi
